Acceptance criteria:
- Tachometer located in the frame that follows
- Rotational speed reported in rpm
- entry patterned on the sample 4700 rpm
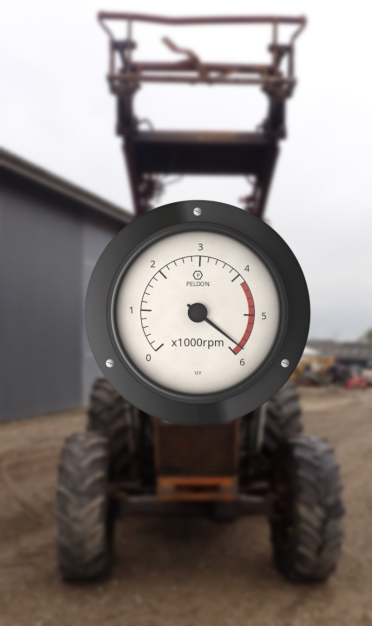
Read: 5800 rpm
